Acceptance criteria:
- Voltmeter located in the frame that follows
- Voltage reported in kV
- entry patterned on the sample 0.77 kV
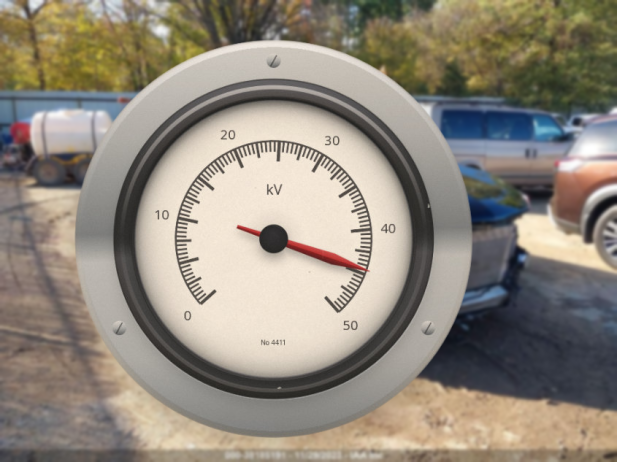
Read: 44.5 kV
